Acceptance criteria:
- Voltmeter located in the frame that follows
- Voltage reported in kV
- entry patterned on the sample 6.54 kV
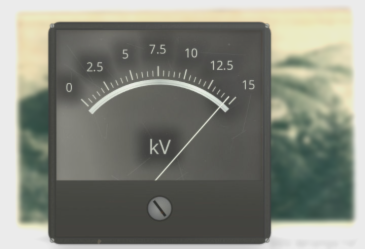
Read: 14.5 kV
